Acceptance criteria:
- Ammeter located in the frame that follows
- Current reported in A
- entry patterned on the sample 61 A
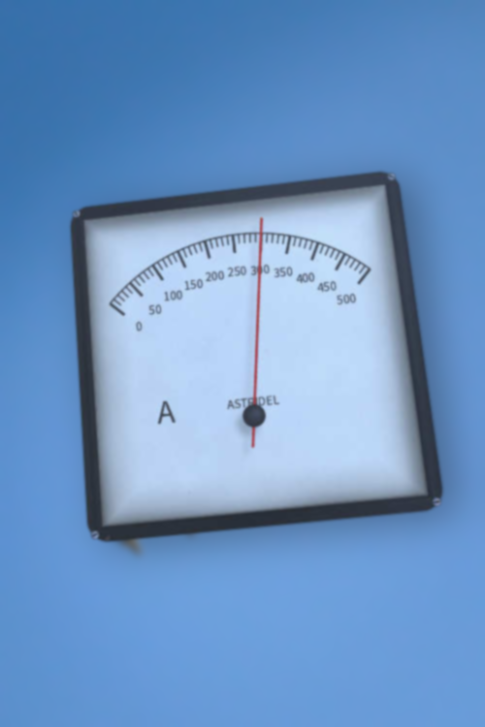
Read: 300 A
